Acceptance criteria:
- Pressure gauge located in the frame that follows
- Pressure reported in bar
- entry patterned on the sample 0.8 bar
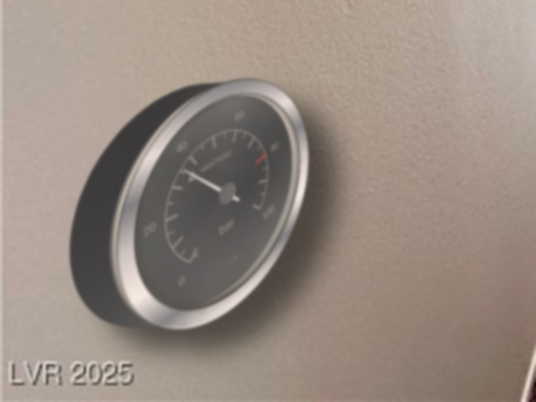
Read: 35 bar
